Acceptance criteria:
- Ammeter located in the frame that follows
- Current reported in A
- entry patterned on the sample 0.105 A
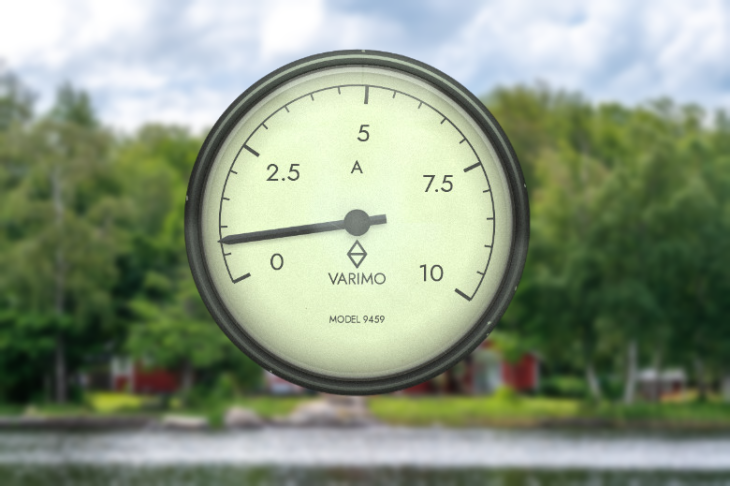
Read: 0.75 A
